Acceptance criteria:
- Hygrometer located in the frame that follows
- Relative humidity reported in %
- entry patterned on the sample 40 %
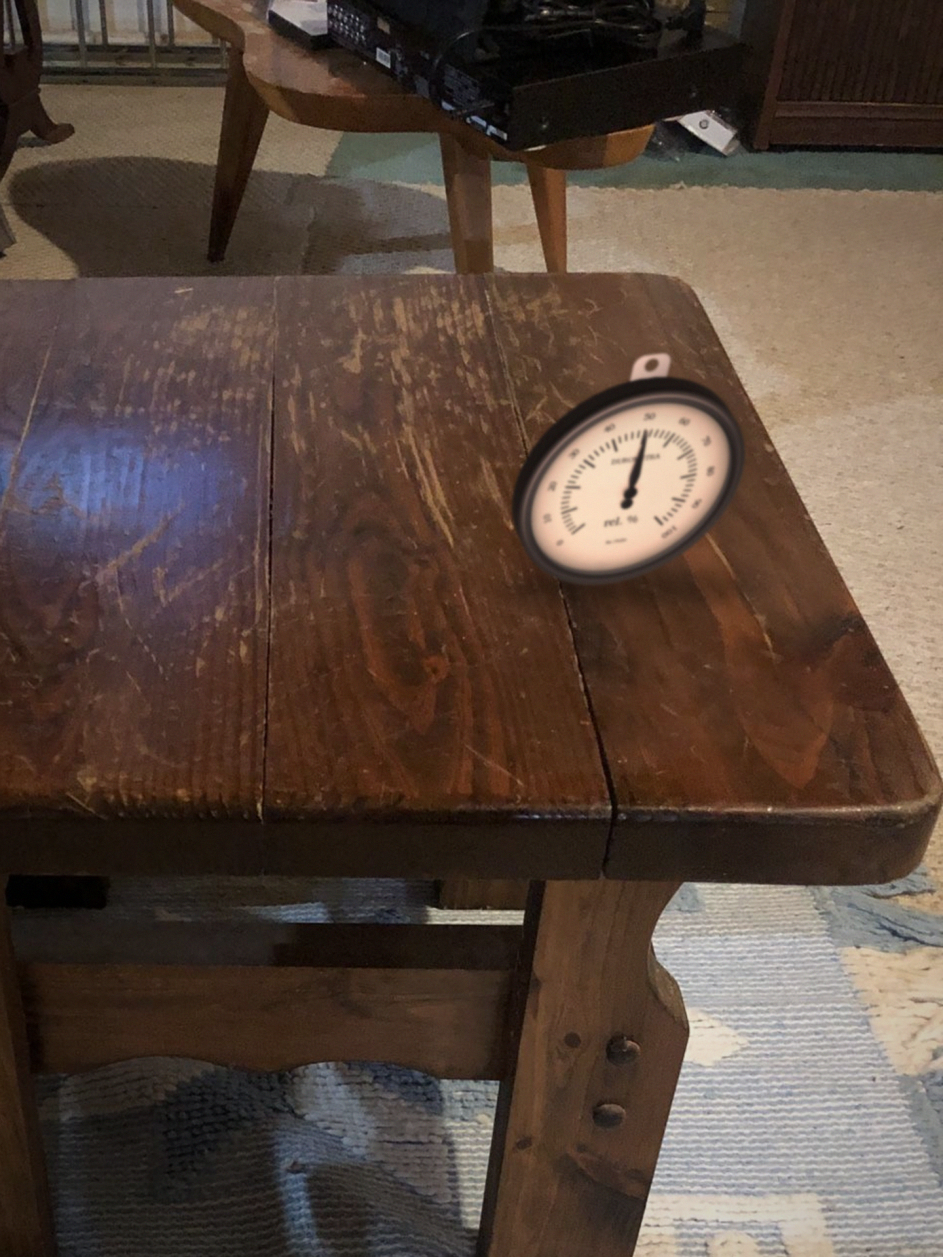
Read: 50 %
